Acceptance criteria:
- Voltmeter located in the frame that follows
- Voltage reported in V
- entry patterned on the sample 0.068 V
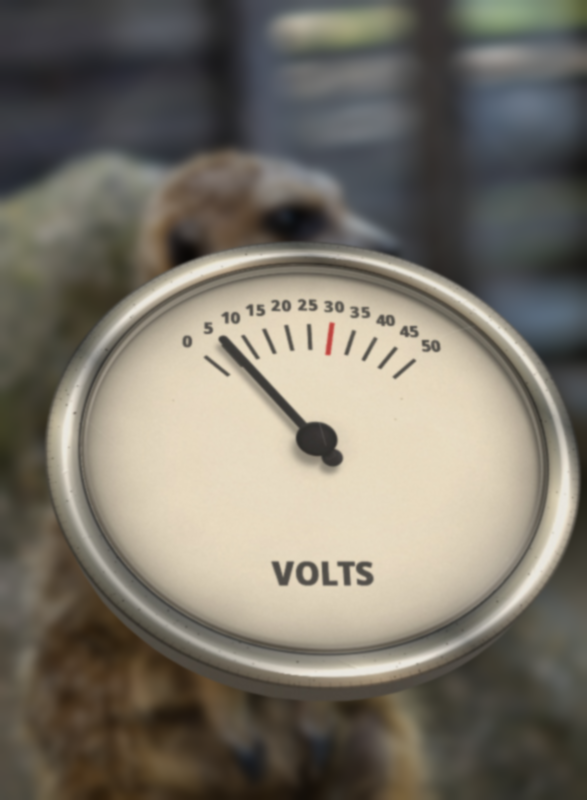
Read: 5 V
